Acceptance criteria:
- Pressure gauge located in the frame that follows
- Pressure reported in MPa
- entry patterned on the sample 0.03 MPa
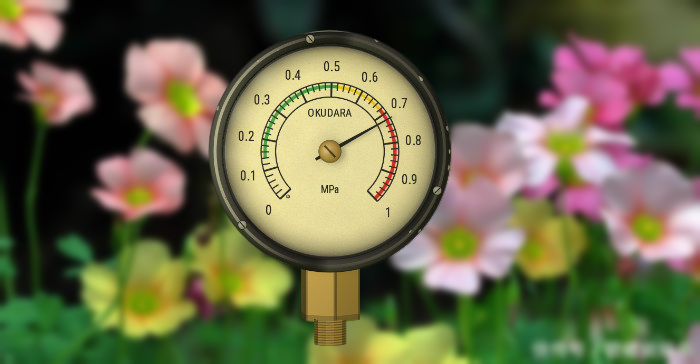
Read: 0.72 MPa
